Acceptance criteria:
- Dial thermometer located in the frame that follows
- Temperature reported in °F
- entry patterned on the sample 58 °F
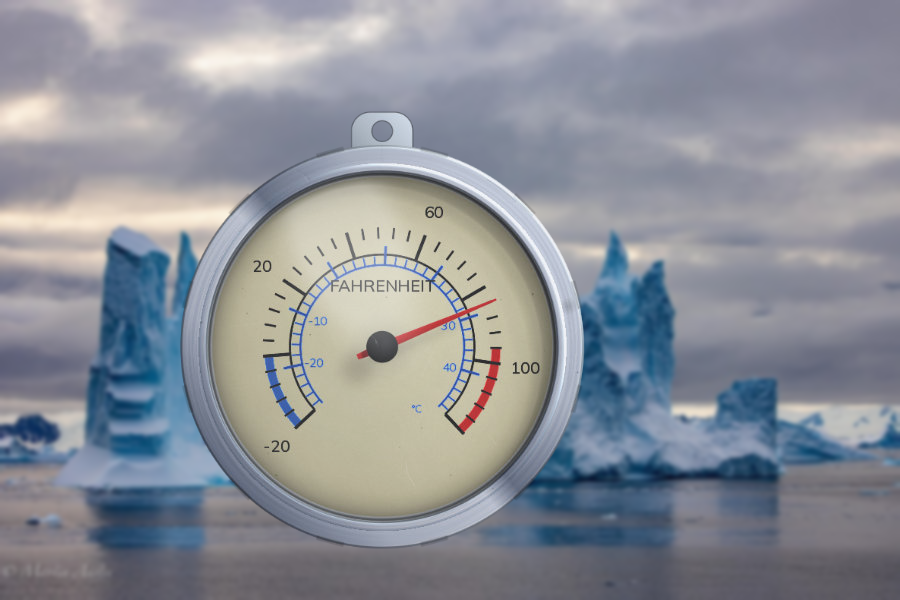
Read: 84 °F
